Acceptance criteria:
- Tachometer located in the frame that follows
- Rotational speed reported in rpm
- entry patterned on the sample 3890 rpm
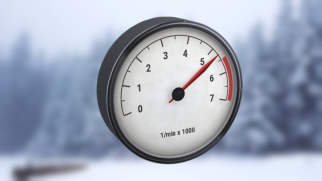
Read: 5250 rpm
